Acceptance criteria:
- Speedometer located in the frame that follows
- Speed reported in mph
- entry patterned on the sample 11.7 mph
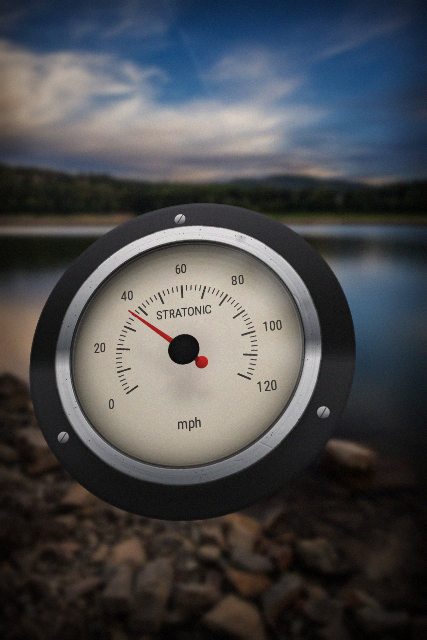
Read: 36 mph
